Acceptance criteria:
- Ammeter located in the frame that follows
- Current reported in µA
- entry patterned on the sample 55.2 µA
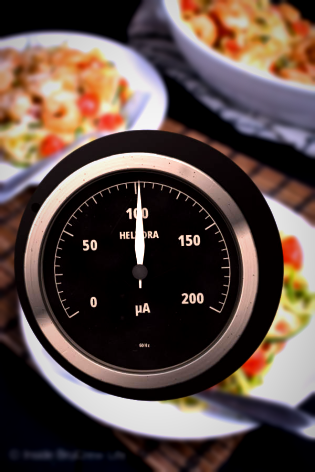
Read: 102.5 µA
